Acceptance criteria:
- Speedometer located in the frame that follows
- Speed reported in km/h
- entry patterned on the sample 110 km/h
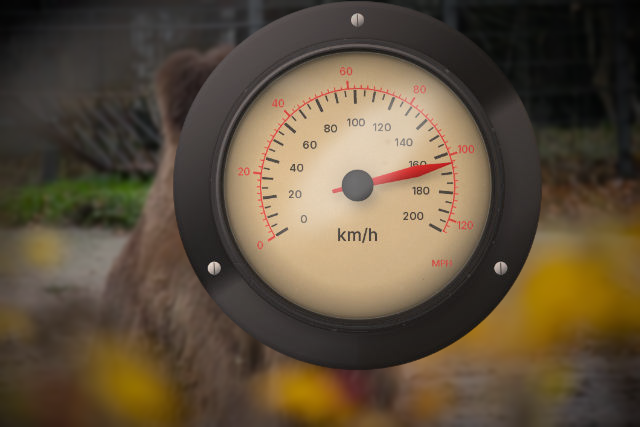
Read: 165 km/h
